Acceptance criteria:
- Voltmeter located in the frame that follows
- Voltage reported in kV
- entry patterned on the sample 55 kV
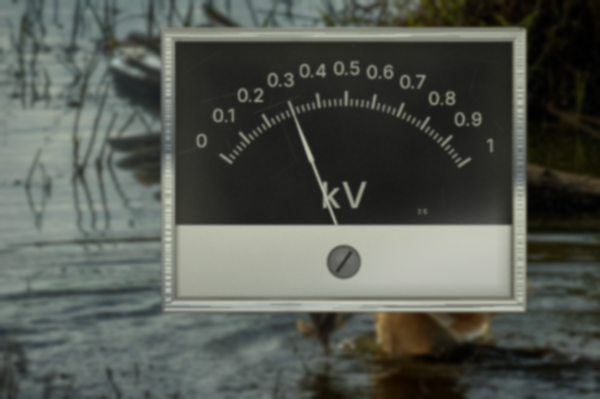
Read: 0.3 kV
